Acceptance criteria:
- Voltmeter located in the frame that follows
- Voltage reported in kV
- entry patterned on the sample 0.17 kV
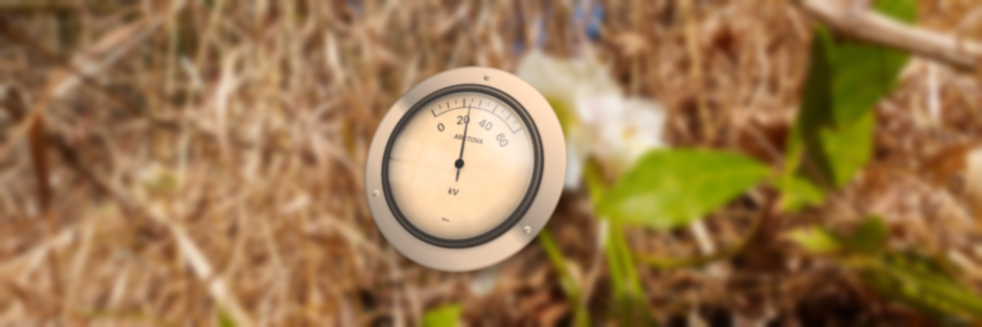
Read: 25 kV
